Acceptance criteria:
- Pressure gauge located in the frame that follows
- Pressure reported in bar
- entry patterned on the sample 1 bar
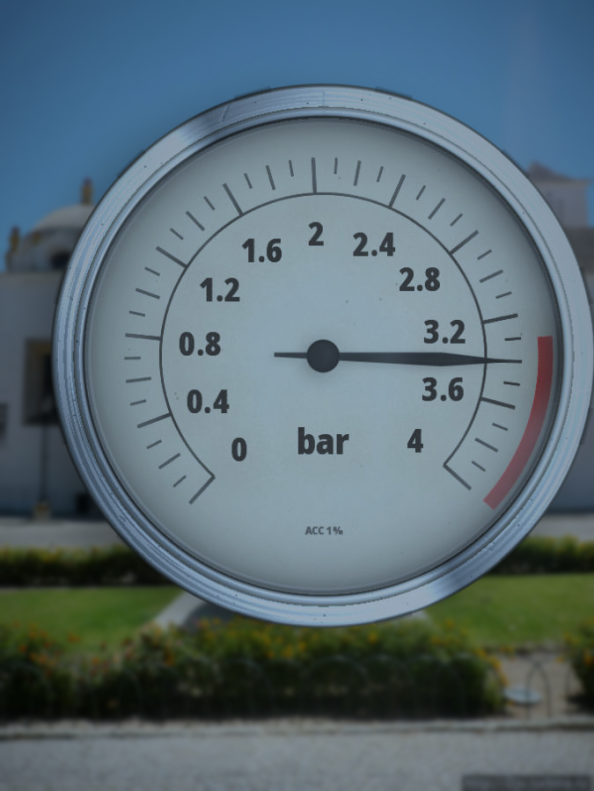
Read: 3.4 bar
